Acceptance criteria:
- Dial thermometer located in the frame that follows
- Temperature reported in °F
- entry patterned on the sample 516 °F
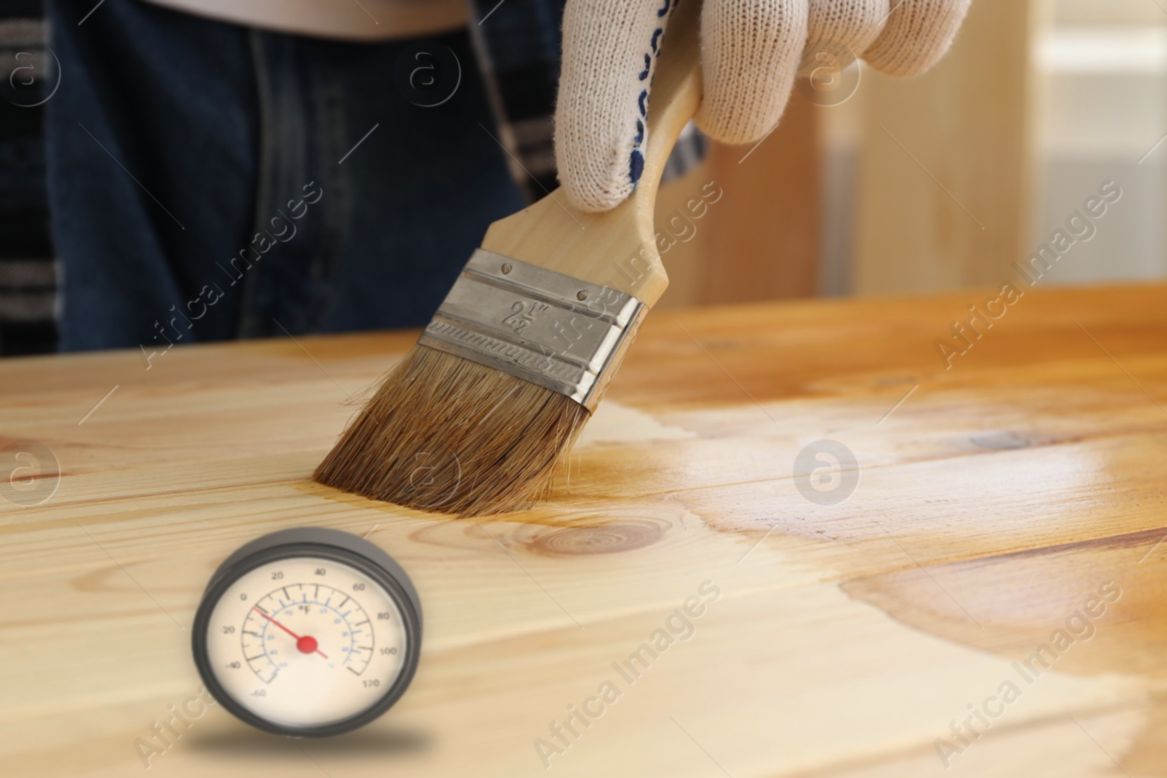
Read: 0 °F
